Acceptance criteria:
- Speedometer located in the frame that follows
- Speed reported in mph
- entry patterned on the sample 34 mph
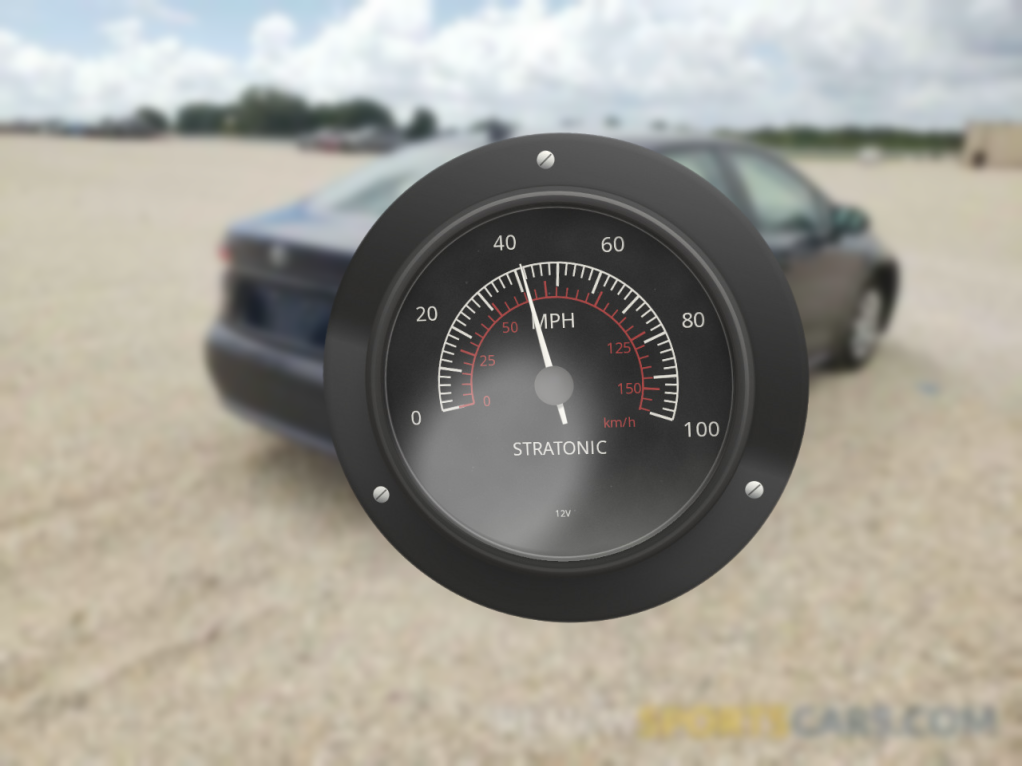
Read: 42 mph
